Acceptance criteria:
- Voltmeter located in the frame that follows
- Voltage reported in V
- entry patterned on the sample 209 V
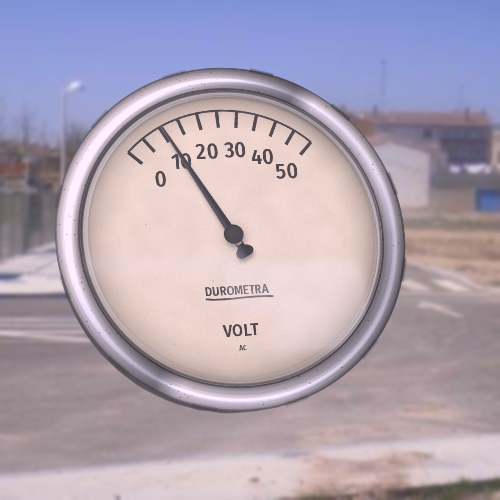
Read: 10 V
